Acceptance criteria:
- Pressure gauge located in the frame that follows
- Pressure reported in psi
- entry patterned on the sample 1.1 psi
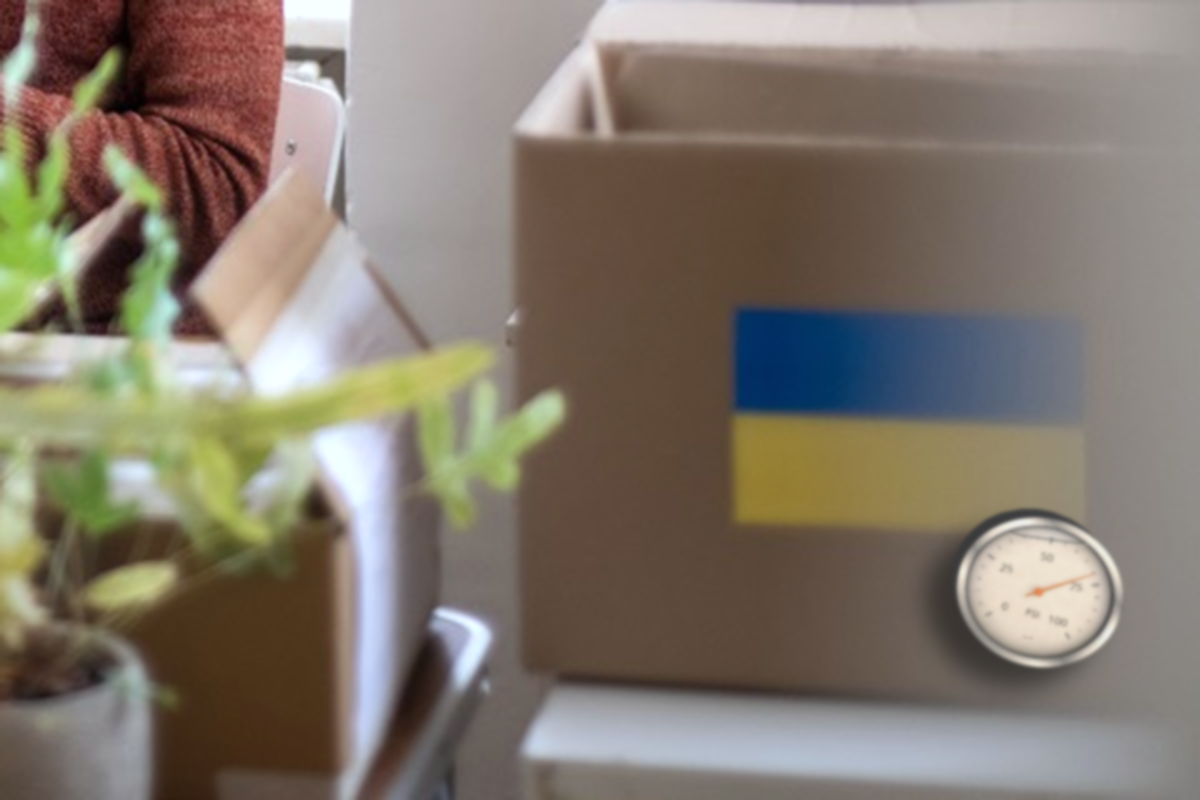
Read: 70 psi
